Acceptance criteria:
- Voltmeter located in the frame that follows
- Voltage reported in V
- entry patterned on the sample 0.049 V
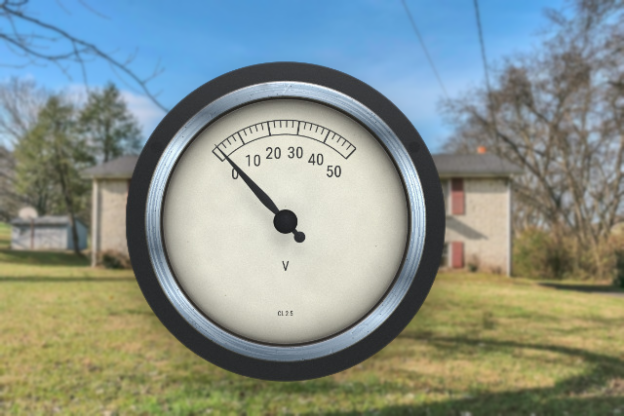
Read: 2 V
